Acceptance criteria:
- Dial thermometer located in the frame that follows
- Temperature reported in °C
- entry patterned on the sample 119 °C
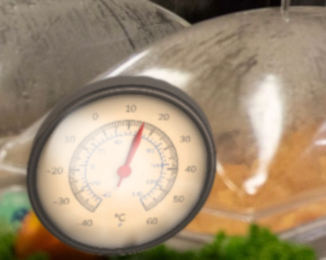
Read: 15 °C
